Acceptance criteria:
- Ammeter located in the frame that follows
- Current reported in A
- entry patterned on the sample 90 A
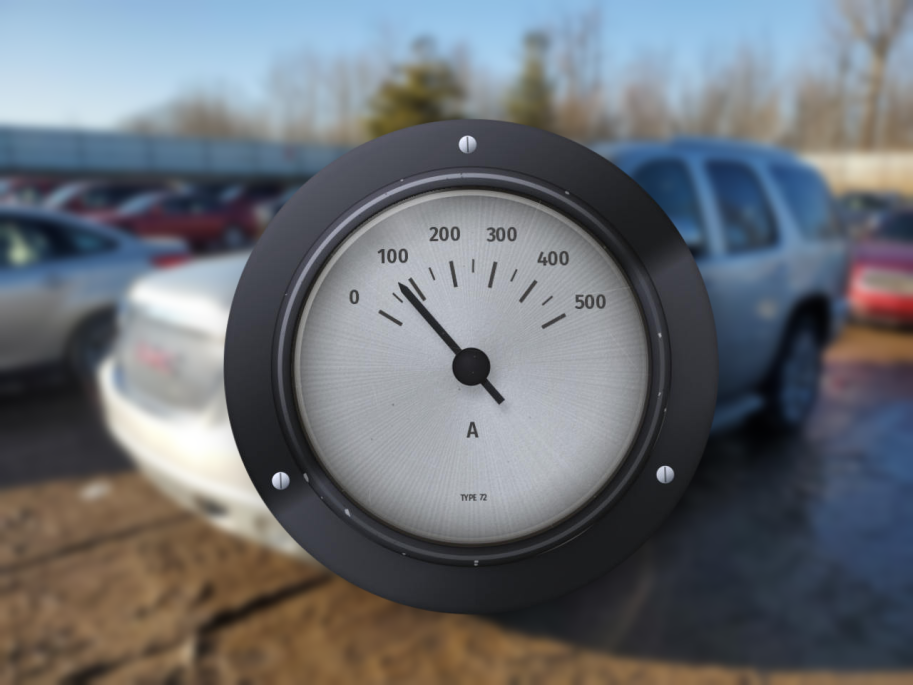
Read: 75 A
